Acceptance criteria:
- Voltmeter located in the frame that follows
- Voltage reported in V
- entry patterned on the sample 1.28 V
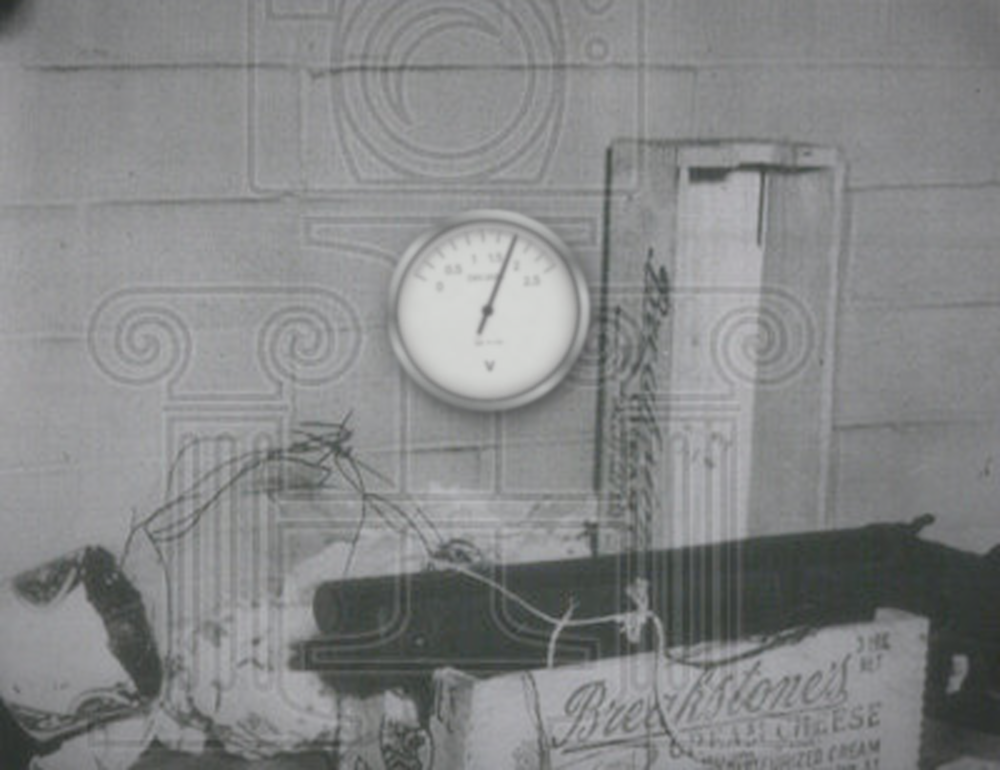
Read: 1.75 V
